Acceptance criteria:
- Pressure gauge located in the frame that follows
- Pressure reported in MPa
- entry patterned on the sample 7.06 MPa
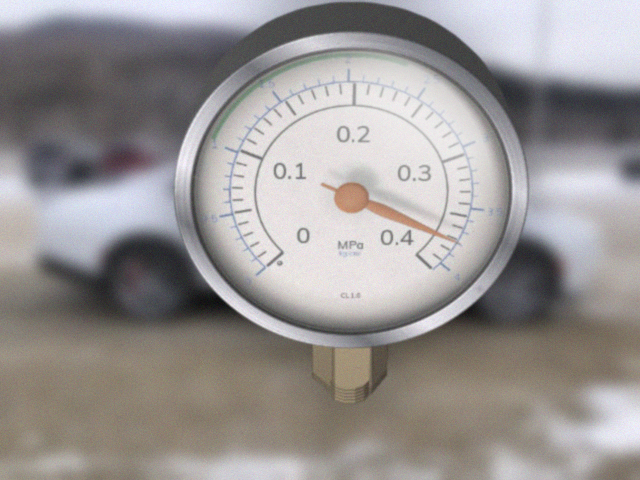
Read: 0.37 MPa
